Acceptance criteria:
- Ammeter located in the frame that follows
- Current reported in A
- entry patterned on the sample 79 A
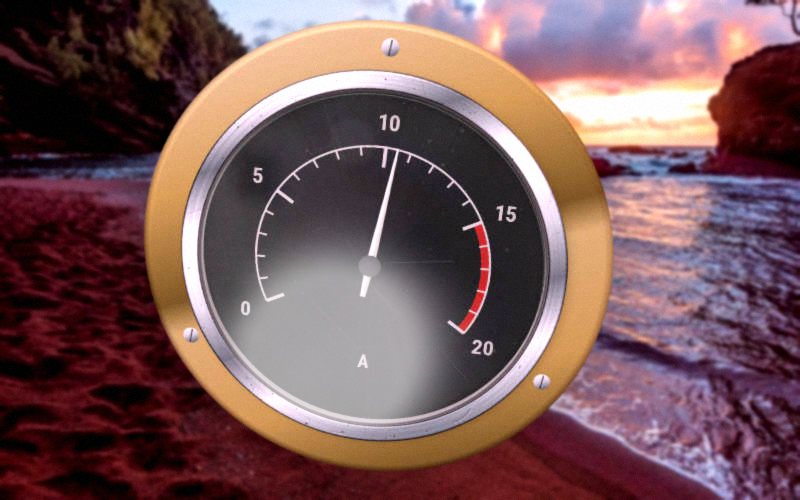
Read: 10.5 A
